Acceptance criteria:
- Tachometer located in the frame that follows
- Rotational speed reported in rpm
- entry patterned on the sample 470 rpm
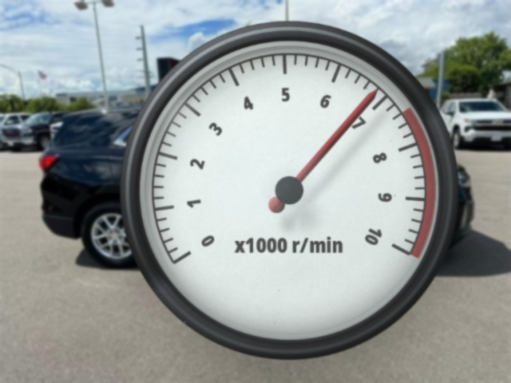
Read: 6800 rpm
